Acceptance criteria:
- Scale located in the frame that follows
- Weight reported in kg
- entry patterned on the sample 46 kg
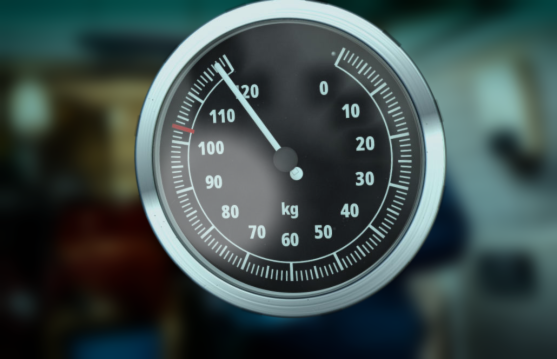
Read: 118 kg
